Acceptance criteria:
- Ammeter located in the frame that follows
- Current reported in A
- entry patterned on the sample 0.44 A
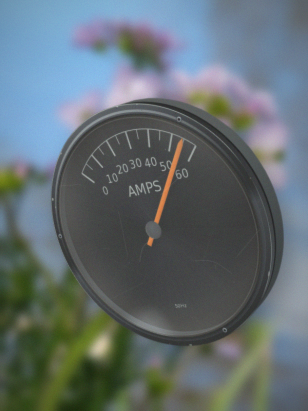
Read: 55 A
